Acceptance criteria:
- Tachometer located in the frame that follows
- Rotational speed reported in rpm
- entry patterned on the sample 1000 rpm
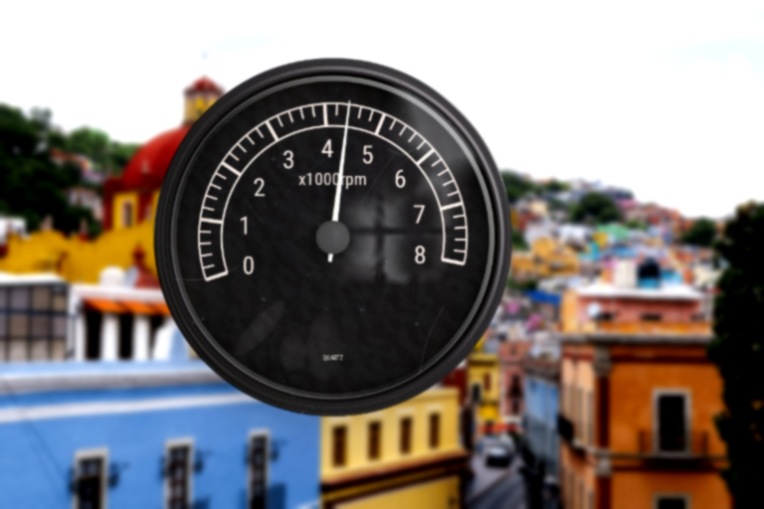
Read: 4400 rpm
